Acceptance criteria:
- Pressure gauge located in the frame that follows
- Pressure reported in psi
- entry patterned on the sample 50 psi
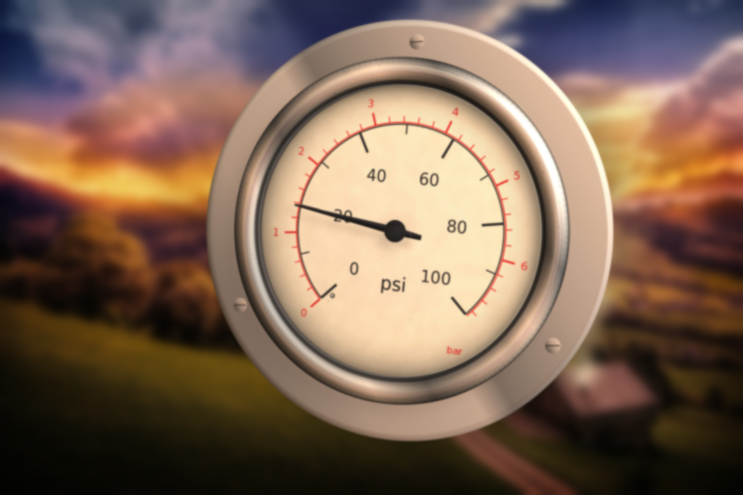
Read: 20 psi
